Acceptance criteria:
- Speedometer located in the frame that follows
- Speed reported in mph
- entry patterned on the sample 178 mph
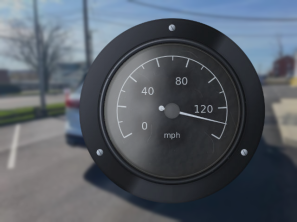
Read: 130 mph
